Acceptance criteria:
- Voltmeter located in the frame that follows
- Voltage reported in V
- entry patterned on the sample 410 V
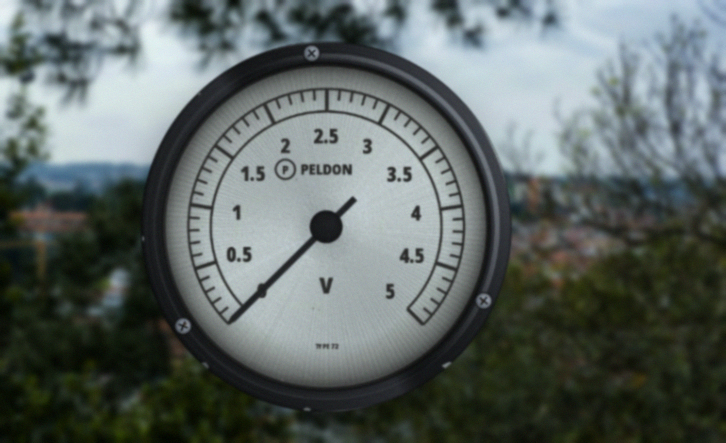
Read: 0 V
